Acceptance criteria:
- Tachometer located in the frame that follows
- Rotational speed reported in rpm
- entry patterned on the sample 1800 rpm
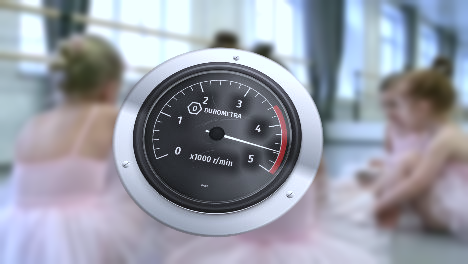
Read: 4600 rpm
